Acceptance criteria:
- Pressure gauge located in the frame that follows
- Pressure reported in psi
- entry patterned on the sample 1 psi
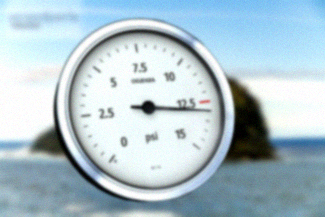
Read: 13 psi
